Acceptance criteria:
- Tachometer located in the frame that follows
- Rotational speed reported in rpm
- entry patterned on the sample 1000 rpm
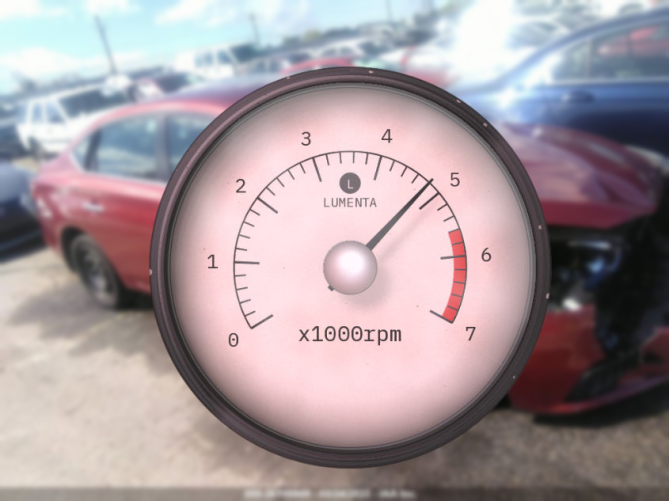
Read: 4800 rpm
